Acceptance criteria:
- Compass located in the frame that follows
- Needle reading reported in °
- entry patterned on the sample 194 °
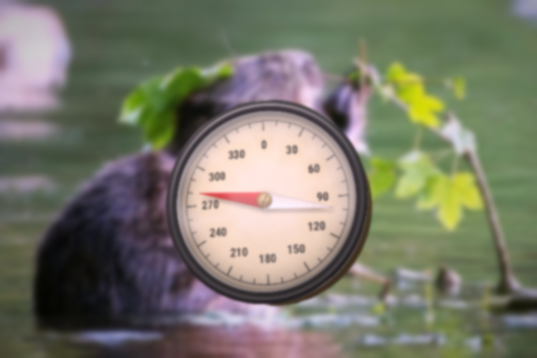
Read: 280 °
